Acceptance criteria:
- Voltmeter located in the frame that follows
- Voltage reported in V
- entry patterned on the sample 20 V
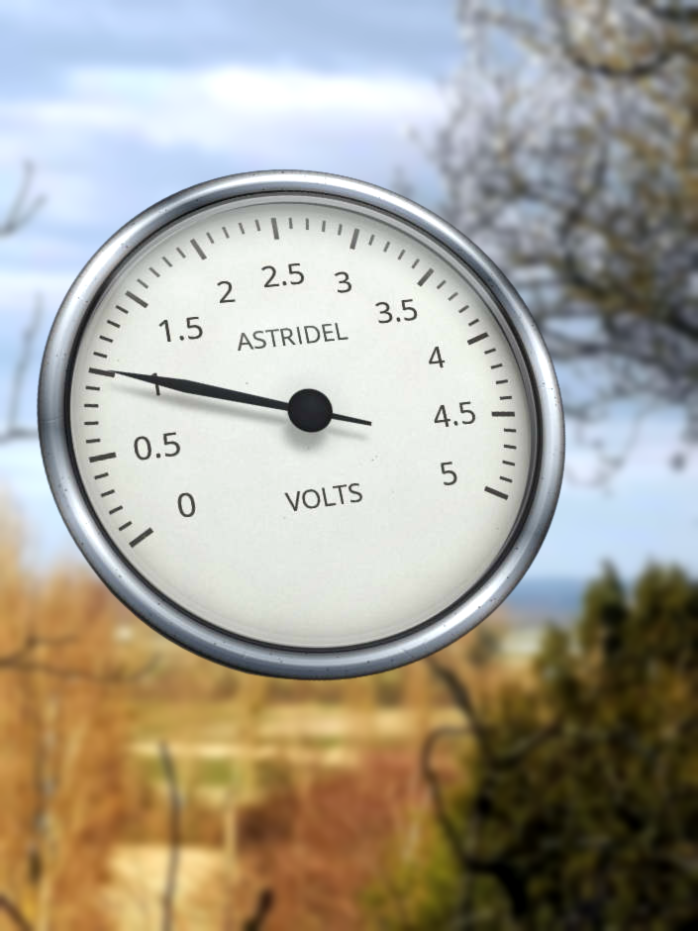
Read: 1 V
